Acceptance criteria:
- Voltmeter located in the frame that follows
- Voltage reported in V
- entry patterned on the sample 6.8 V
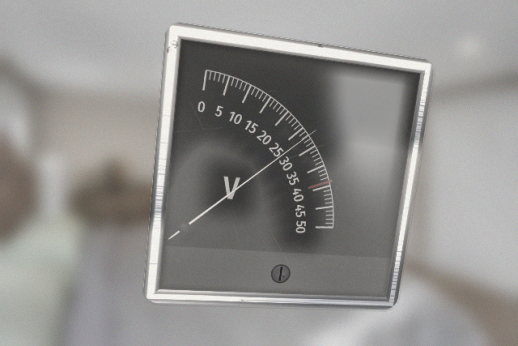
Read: 27 V
